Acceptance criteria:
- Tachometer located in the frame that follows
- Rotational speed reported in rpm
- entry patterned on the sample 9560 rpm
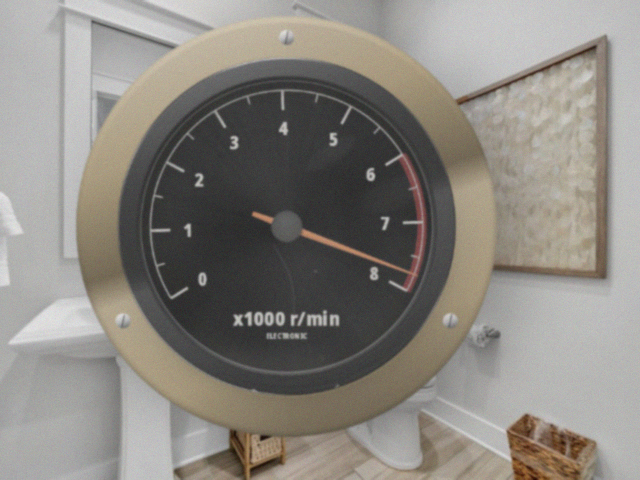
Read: 7750 rpm
